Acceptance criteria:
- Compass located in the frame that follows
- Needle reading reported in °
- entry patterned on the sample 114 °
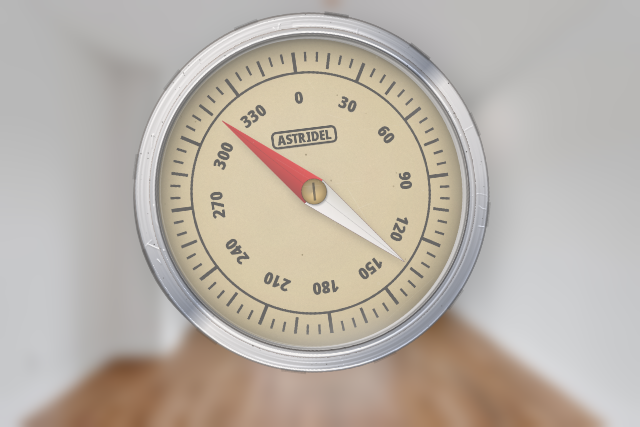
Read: 315 °
